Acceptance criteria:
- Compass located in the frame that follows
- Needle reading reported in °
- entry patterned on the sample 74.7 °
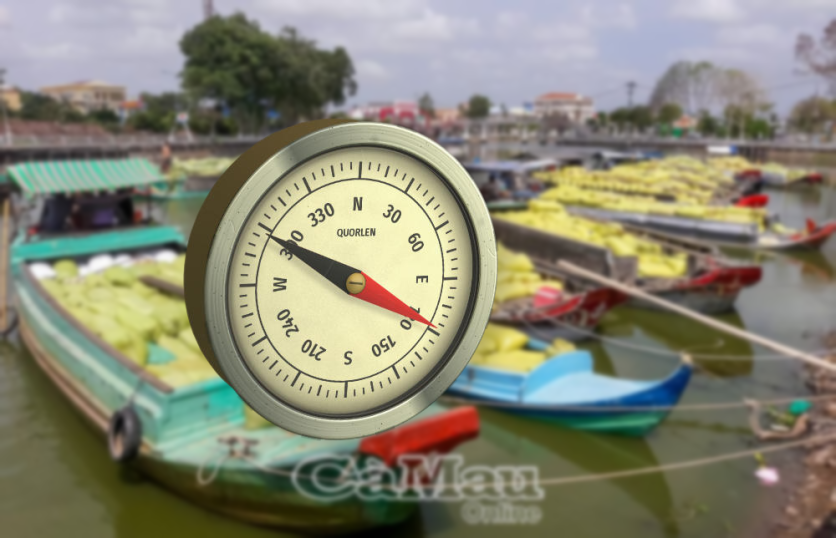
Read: 117.5 °
